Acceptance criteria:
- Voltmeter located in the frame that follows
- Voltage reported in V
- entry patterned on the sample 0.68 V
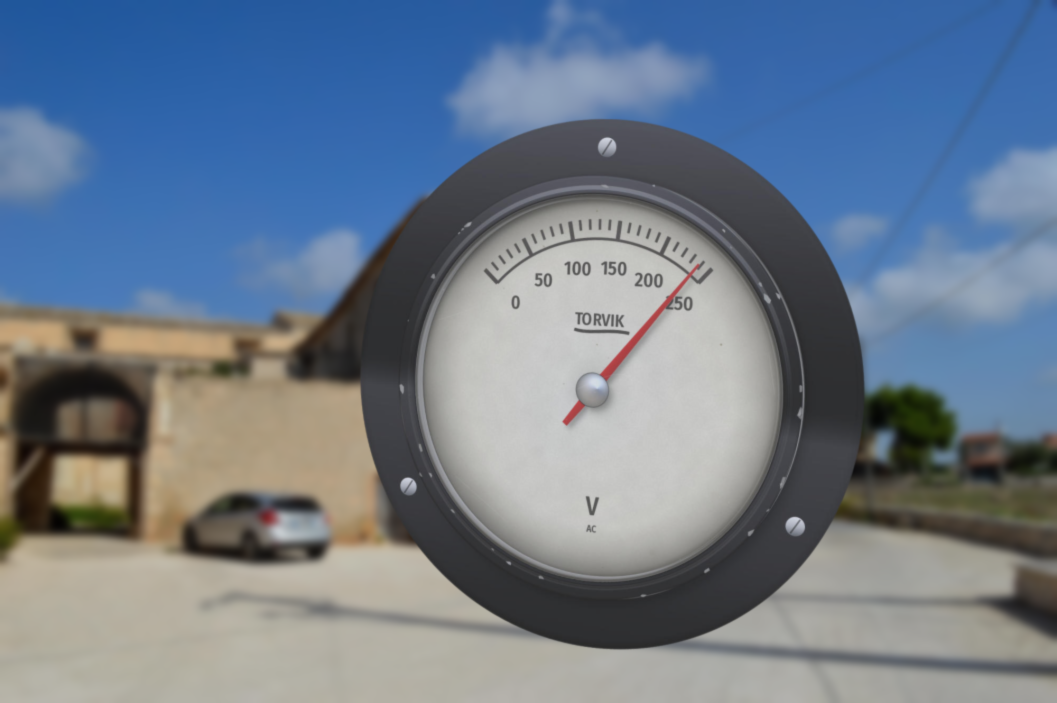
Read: 240 V
